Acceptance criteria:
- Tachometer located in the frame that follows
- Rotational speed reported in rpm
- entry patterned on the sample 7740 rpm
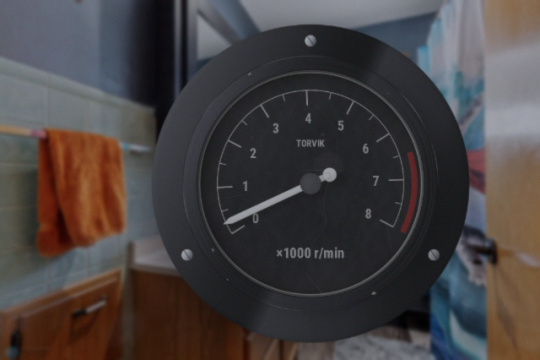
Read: 250 rpm
